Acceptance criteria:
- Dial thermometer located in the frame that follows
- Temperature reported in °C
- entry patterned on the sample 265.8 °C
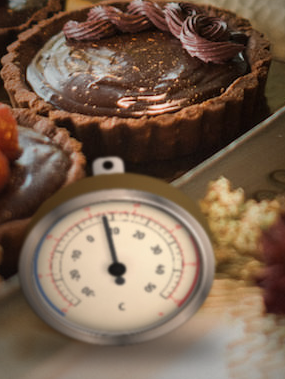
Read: 8 °C
